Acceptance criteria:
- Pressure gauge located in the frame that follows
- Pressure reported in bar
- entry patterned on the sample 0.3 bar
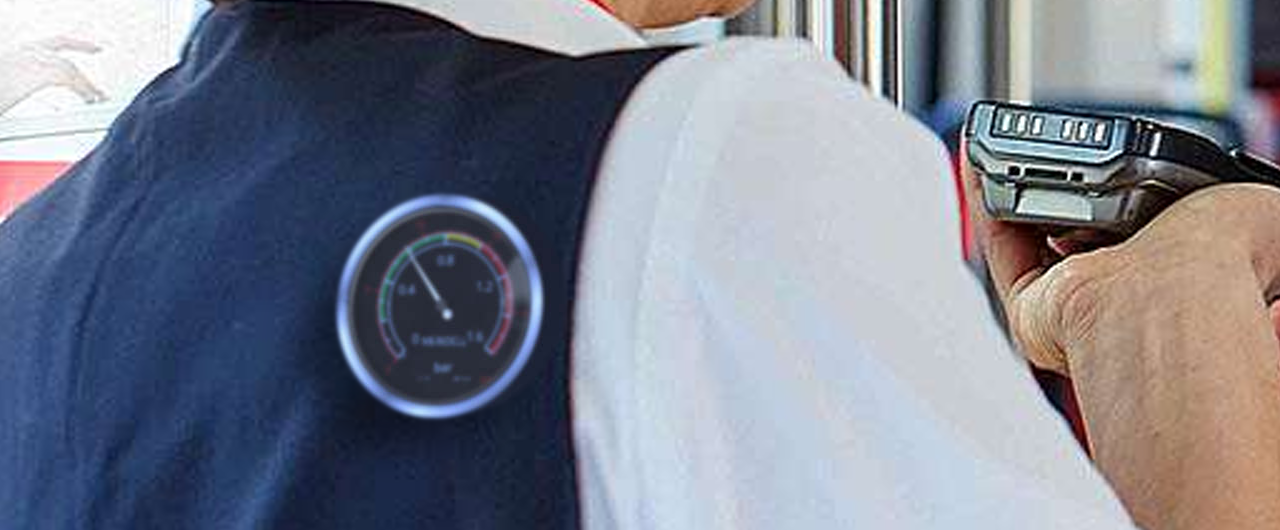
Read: 0.6 bar
